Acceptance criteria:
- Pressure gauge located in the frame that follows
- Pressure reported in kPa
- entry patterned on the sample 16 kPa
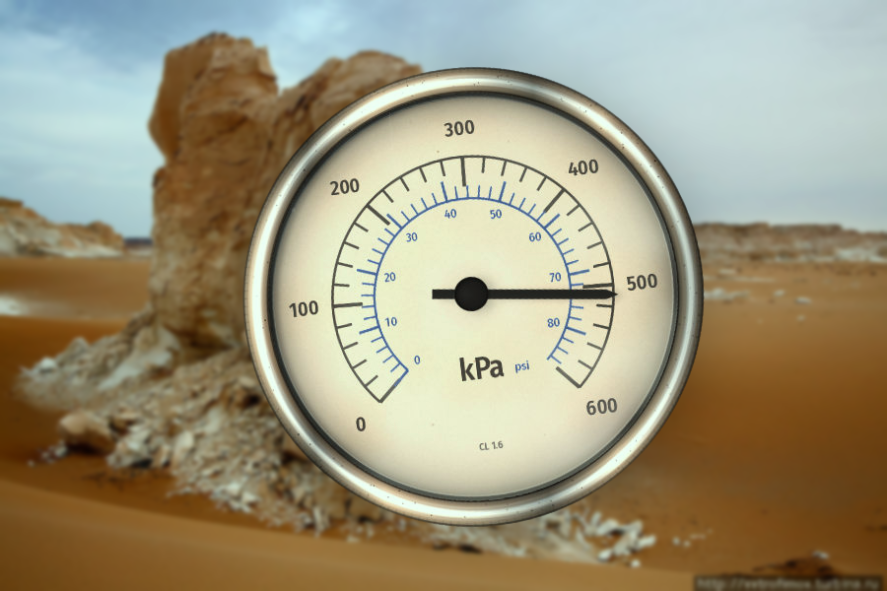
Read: 510 kPa
